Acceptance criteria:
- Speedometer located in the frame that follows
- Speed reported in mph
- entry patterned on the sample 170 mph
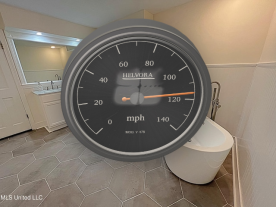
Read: 115 mph
